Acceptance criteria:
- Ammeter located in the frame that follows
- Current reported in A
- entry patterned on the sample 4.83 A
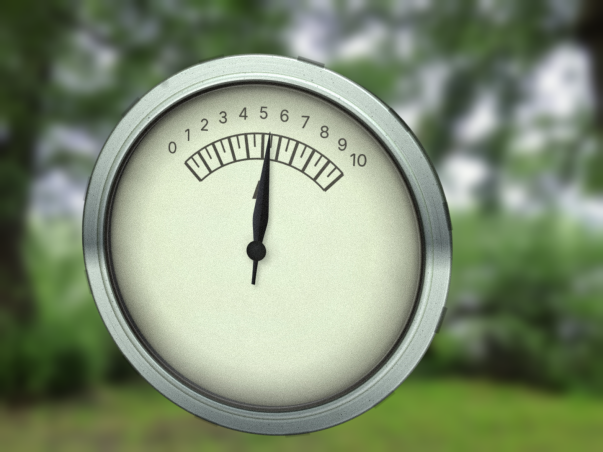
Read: 5.5 A
